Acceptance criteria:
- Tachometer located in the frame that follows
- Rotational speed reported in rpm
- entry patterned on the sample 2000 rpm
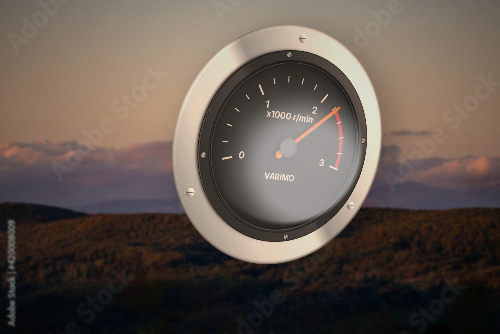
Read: 2200 rpm
